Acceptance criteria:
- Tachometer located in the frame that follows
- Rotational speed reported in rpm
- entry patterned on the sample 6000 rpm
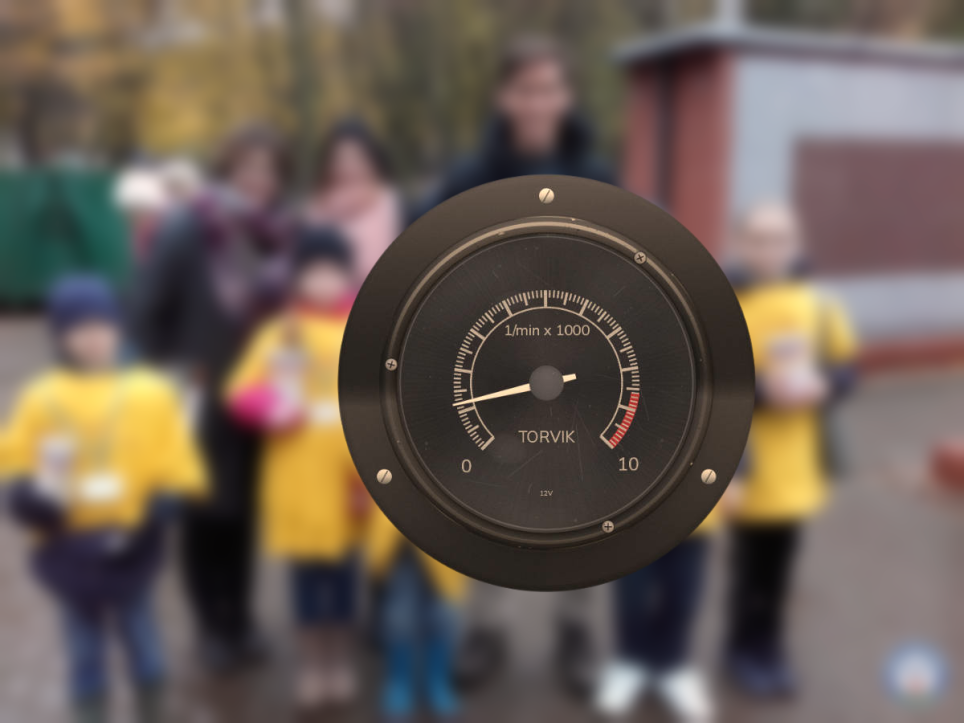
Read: 1200 rpm
